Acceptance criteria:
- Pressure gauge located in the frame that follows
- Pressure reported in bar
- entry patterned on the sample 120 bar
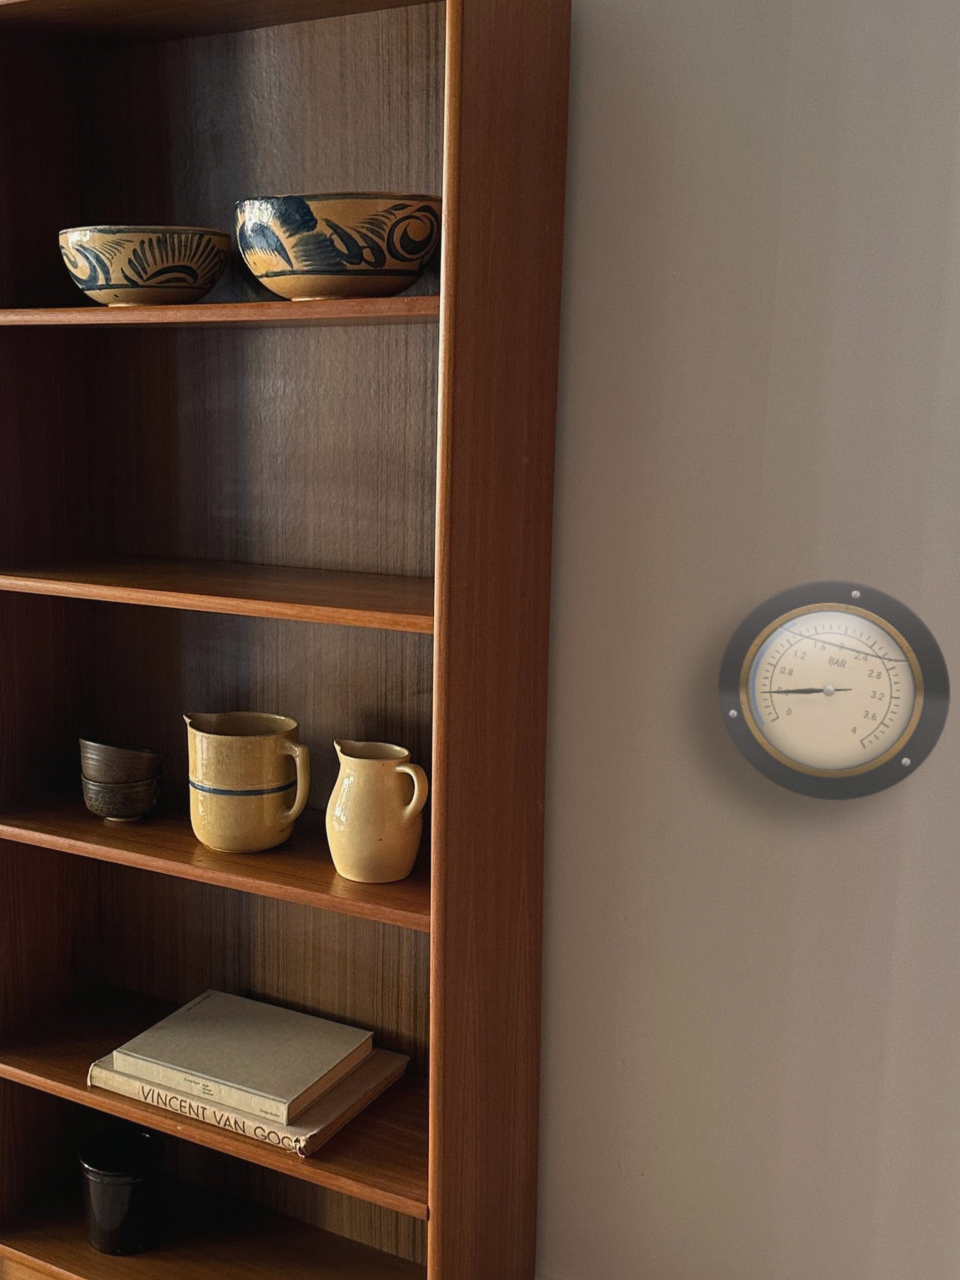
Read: 0.4 bar
